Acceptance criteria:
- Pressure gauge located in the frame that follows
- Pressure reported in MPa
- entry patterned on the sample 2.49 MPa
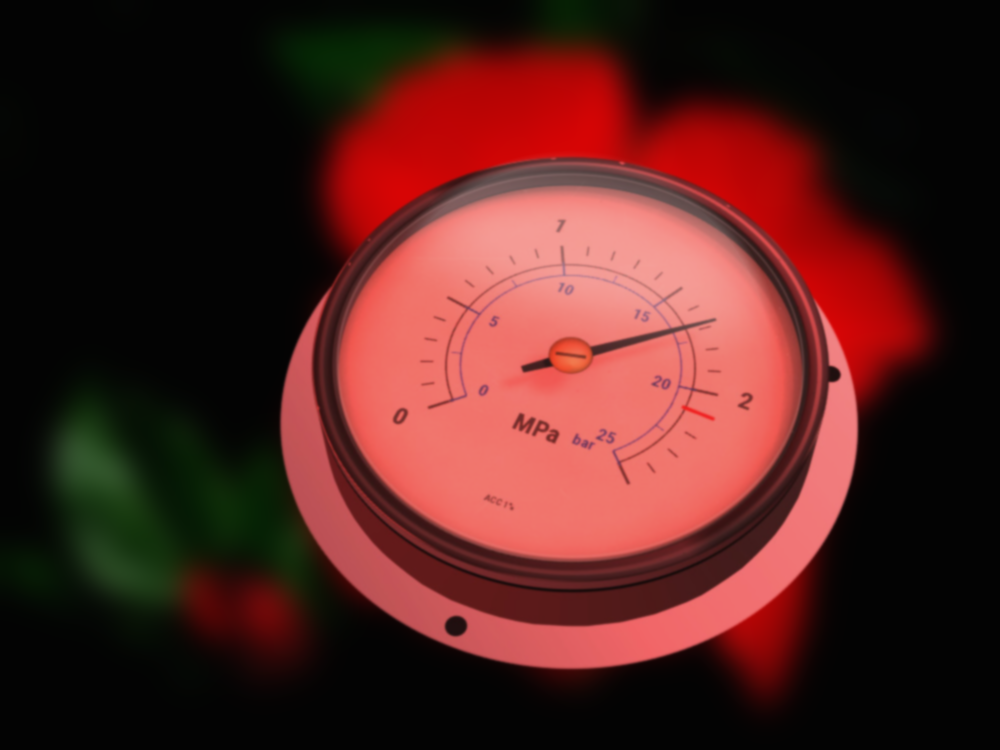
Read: 1.7 MPa
